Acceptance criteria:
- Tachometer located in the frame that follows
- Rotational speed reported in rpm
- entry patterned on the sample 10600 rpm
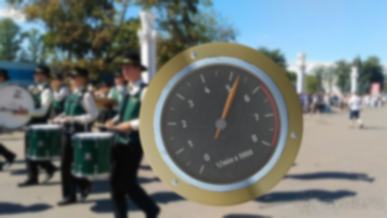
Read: 5250 rpm
